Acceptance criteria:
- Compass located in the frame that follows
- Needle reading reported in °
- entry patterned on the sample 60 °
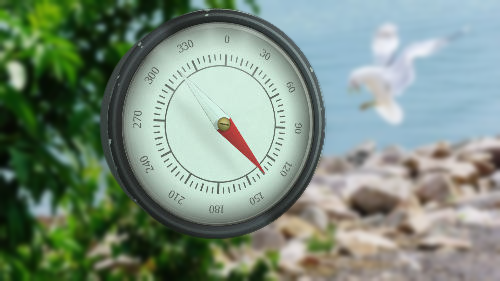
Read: 135 °
